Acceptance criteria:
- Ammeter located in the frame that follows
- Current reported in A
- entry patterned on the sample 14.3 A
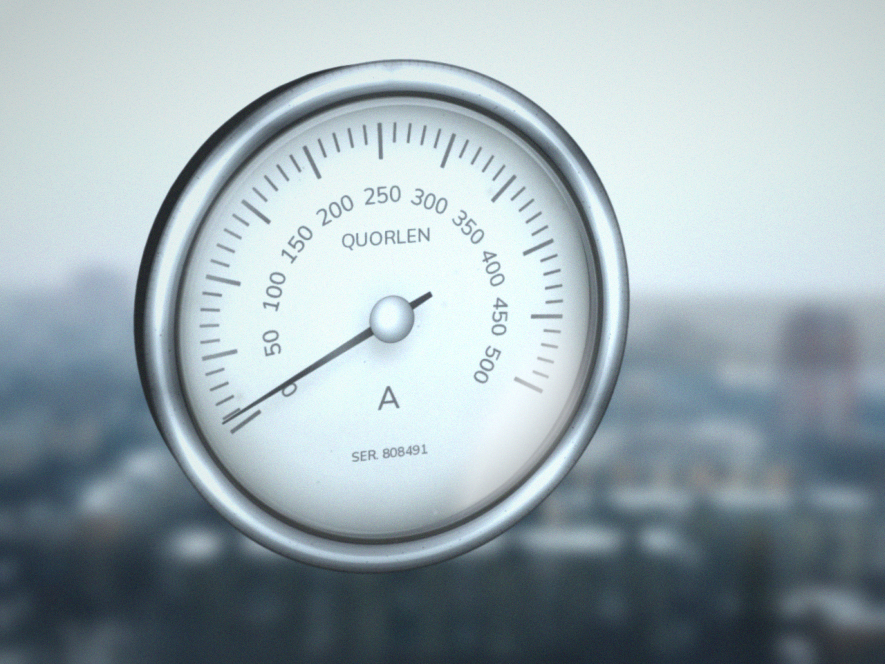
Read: 10 A
